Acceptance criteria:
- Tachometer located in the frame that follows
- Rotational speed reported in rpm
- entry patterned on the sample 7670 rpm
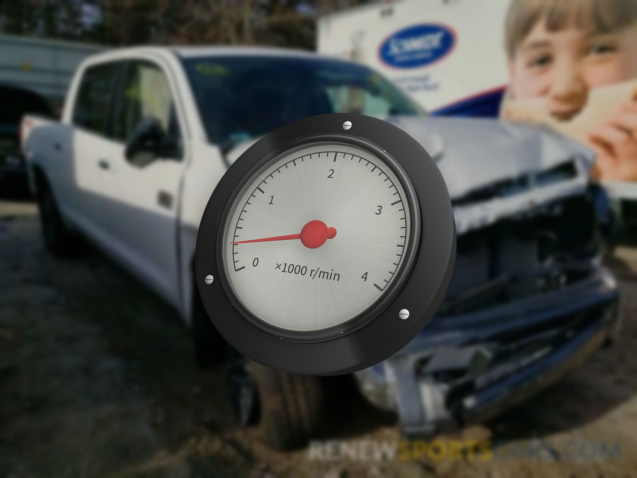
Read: 300 rpm
